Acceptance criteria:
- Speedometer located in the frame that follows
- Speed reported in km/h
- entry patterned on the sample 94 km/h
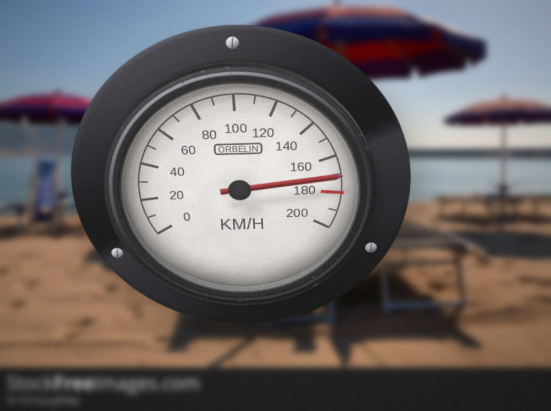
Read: 170 km/h
